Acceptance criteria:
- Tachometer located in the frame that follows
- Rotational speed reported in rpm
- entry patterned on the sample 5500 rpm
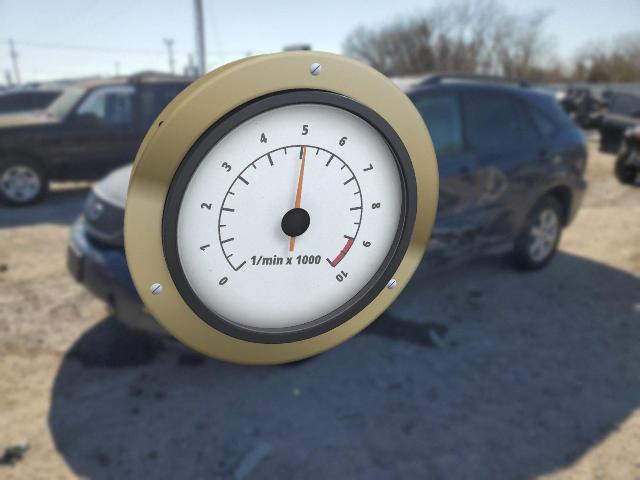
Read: 5000 rpm
